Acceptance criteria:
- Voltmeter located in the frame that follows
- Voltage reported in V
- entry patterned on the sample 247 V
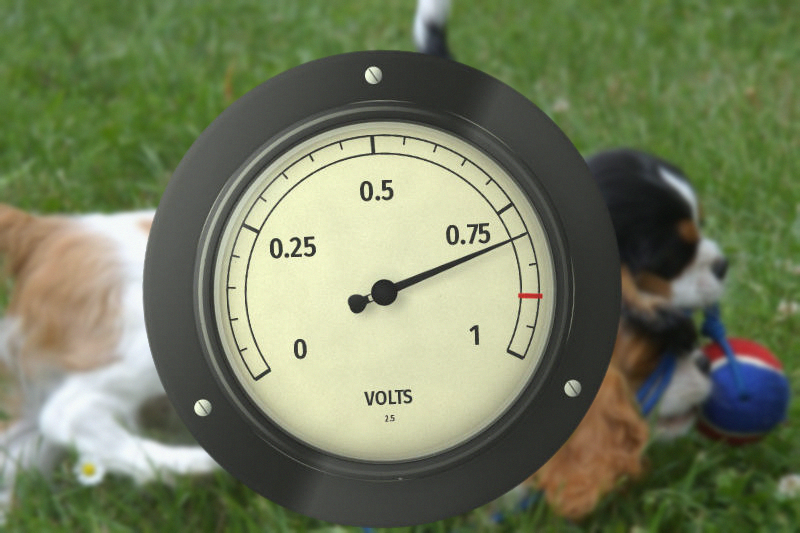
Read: 0.8 V
